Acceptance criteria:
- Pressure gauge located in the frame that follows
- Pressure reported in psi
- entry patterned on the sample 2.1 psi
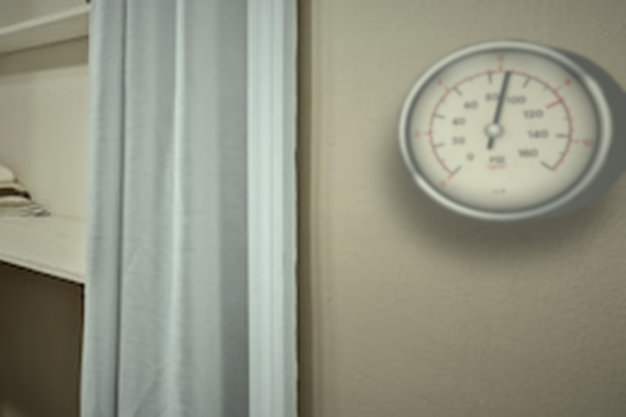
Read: 90 psi
